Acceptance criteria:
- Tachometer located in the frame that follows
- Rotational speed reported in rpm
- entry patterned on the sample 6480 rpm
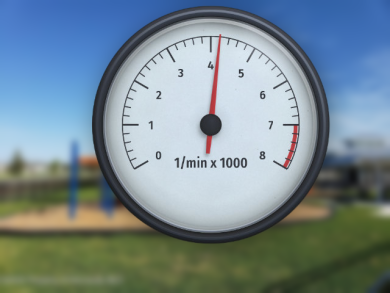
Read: 4200 rpm
